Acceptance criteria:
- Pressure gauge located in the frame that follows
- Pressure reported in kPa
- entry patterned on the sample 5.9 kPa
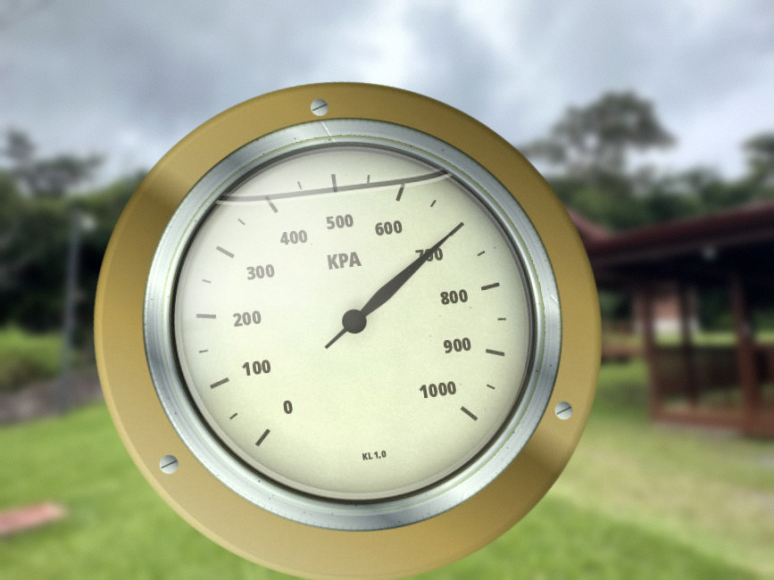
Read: 700 kPa
